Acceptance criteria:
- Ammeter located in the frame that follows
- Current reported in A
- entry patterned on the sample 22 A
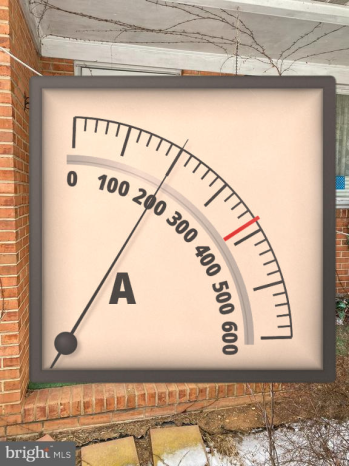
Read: 200 A
